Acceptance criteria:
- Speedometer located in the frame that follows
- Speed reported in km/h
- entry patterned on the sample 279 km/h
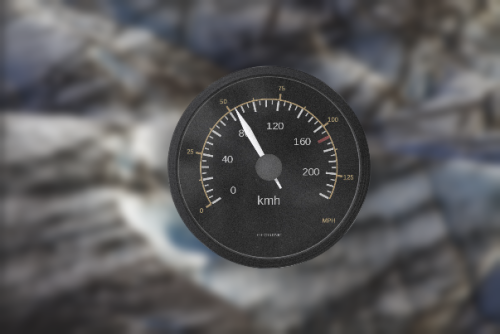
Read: 85 km/h
